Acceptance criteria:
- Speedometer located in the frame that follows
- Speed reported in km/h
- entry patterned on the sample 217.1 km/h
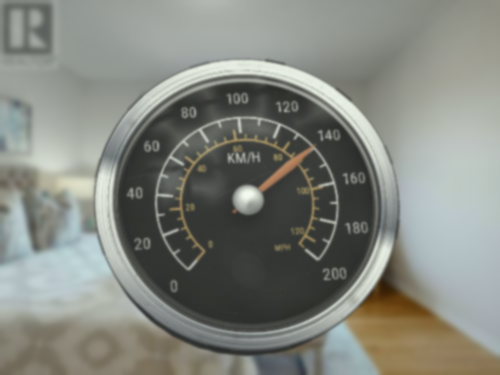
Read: 140 km/h
